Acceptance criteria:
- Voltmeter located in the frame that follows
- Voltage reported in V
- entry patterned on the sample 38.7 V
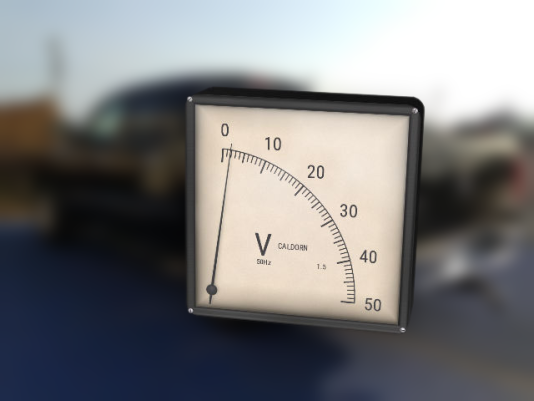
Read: 2 V
